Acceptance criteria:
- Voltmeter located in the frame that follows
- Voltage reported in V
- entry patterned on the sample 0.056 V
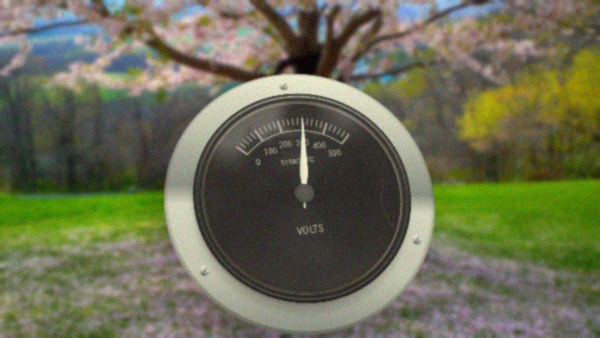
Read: 300 V
